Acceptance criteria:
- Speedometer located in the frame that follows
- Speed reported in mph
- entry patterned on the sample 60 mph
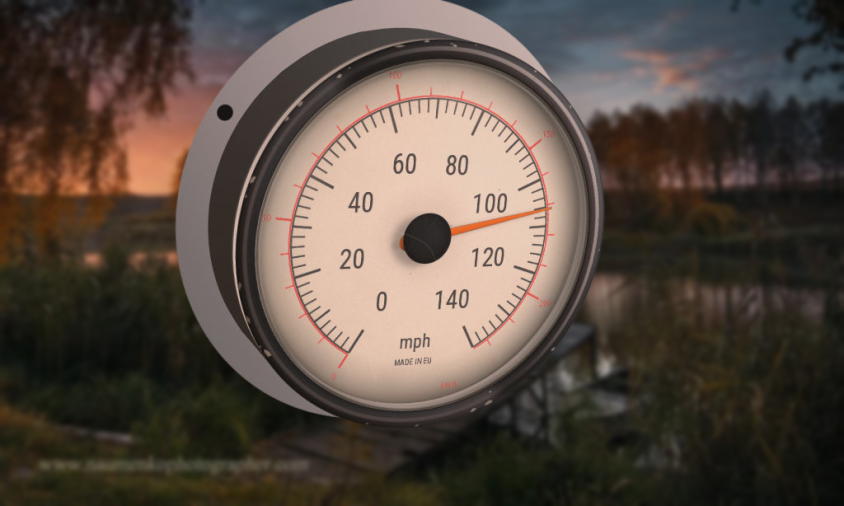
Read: 106 mph
